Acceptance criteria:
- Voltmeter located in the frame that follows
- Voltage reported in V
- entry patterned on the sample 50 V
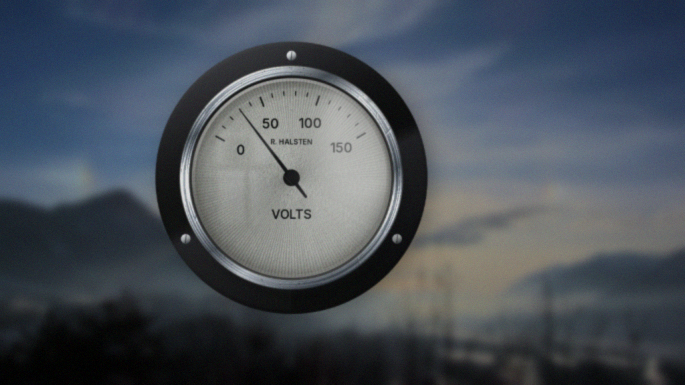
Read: 30 V
